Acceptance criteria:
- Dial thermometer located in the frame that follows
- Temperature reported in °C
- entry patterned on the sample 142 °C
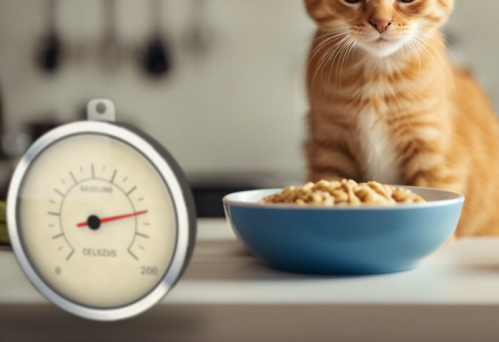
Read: 160 °C
